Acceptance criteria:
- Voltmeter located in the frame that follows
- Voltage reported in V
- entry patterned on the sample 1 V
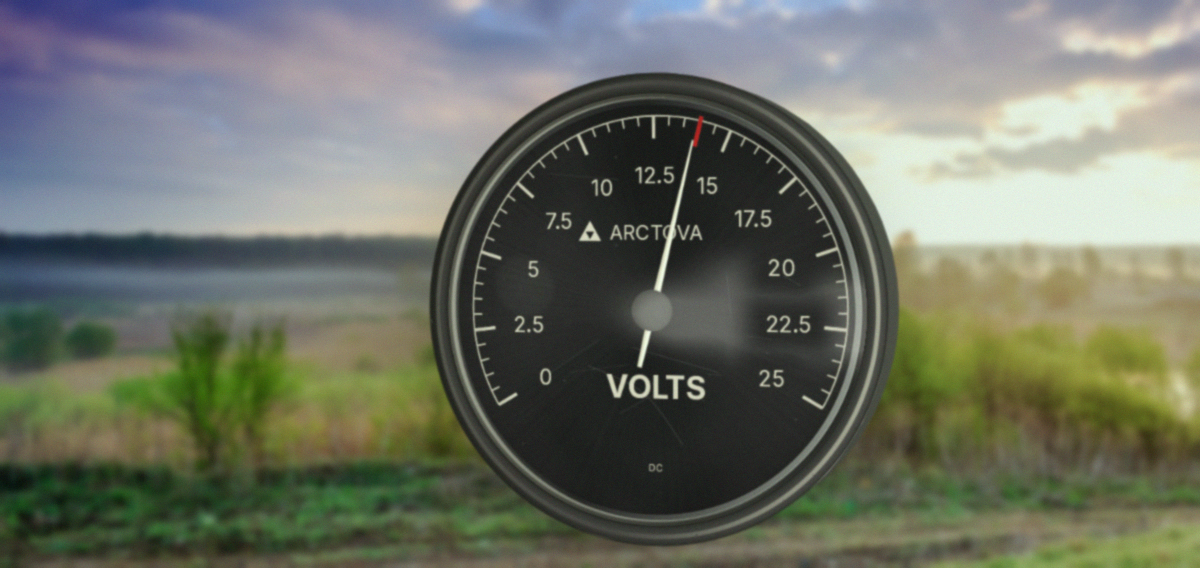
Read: 14 V
